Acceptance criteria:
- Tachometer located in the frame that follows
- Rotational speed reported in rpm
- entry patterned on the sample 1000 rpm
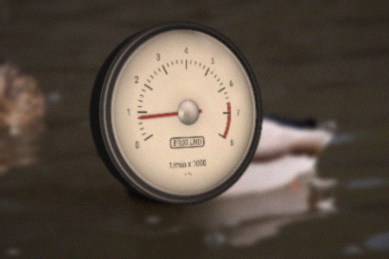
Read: 800 rpm
